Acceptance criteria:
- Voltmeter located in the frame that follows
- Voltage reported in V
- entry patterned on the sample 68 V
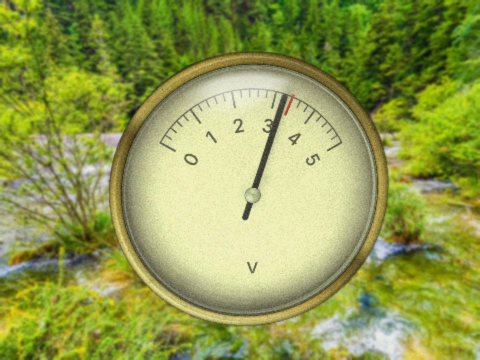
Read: 3.2 V
